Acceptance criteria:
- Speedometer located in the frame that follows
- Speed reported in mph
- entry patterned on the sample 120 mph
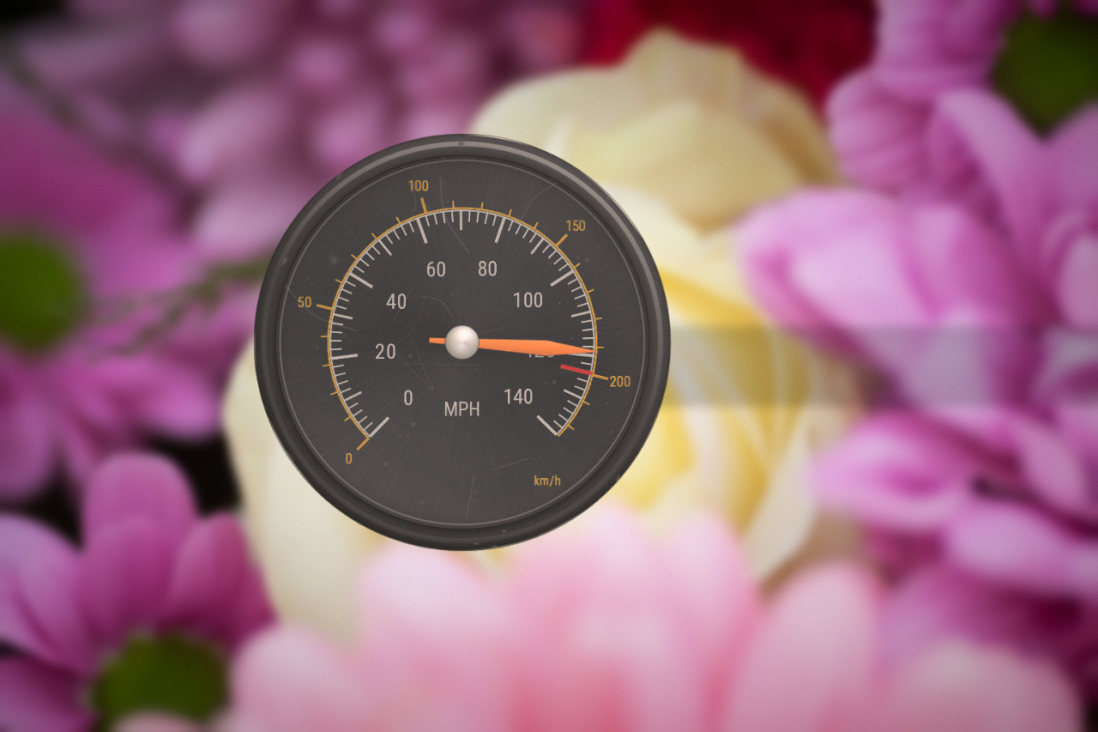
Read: 119 mph
